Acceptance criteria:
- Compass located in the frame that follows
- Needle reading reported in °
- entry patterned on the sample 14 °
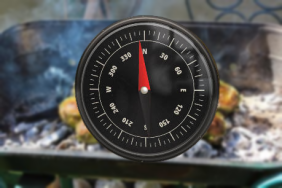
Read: 355 °
